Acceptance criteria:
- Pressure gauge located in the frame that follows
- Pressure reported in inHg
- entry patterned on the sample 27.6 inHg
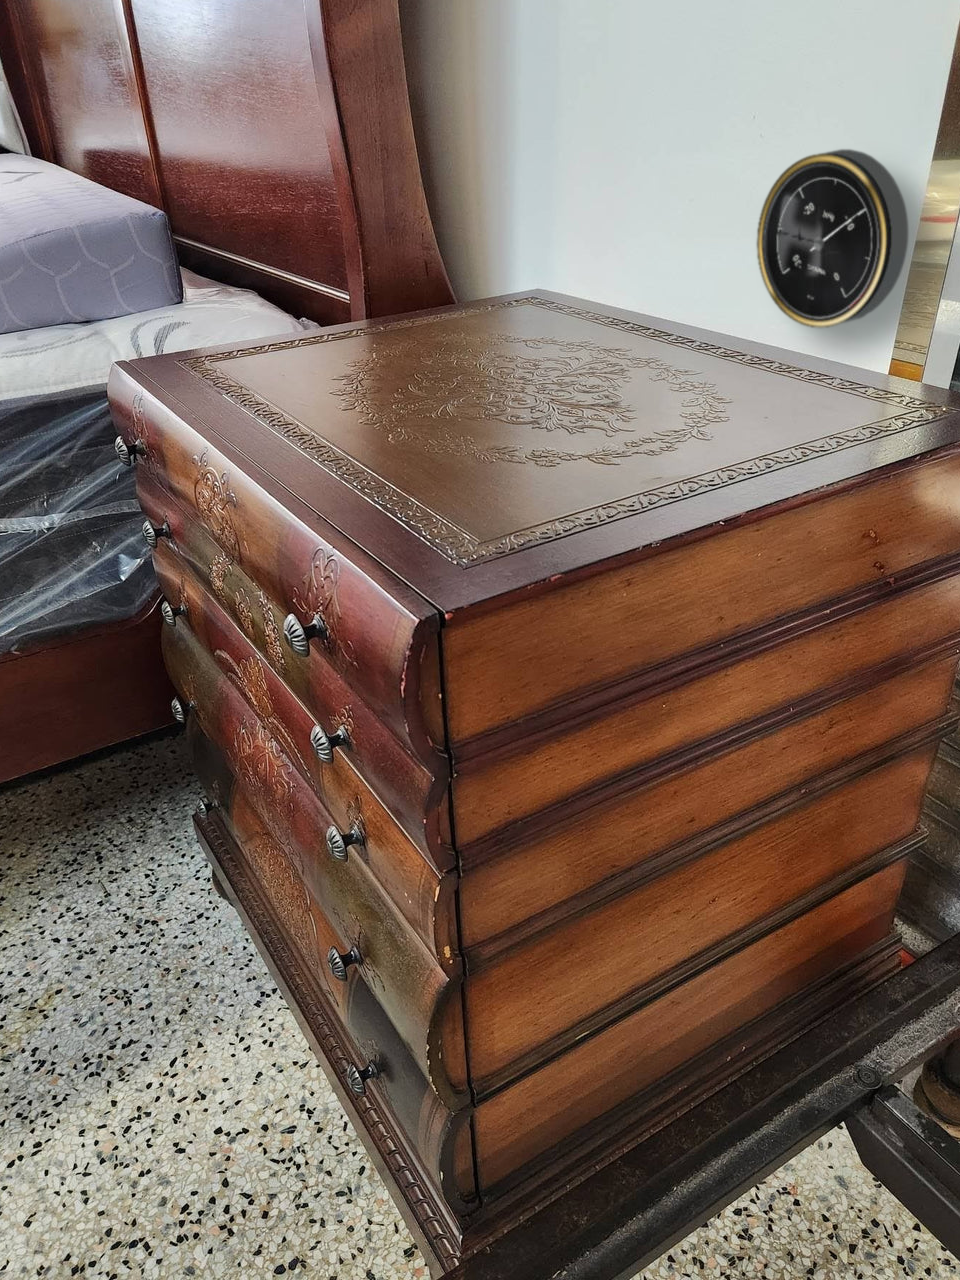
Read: -10 inHg
